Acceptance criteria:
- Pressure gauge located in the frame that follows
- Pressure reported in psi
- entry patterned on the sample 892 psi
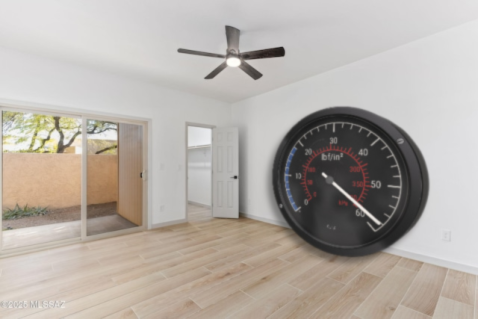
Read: 58 psi
